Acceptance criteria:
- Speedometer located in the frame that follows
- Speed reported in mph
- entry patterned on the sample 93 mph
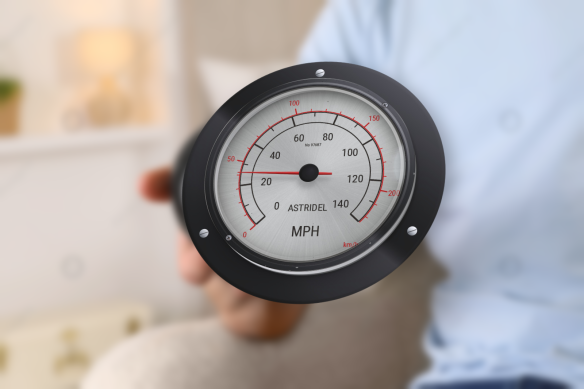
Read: 25 mph
